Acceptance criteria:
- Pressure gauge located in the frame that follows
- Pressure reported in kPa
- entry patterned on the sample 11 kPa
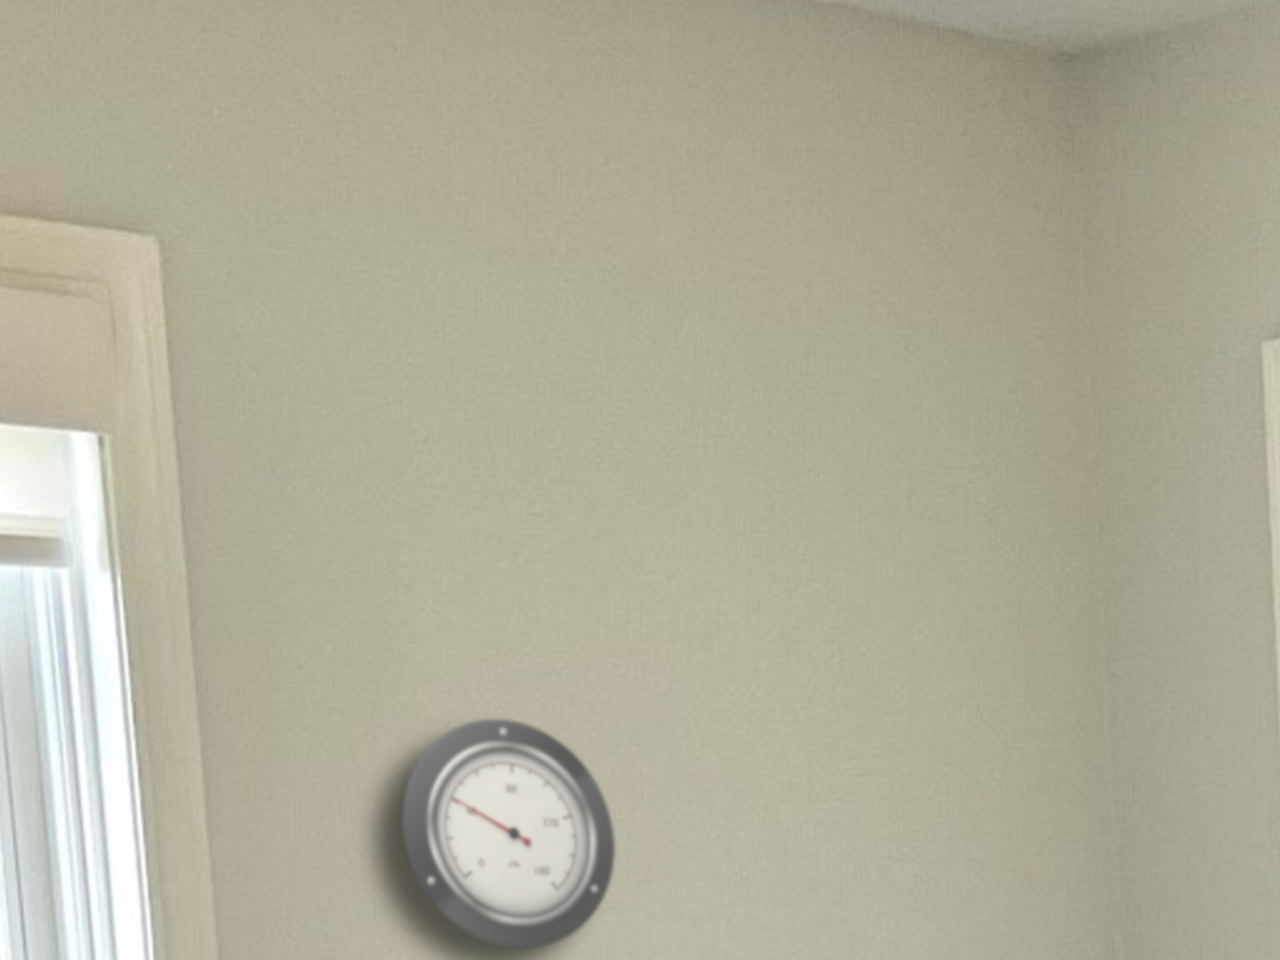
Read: 40 kPa
